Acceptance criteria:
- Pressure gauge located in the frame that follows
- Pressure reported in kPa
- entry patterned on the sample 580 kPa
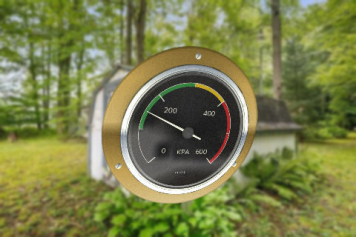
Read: 150 kPa
